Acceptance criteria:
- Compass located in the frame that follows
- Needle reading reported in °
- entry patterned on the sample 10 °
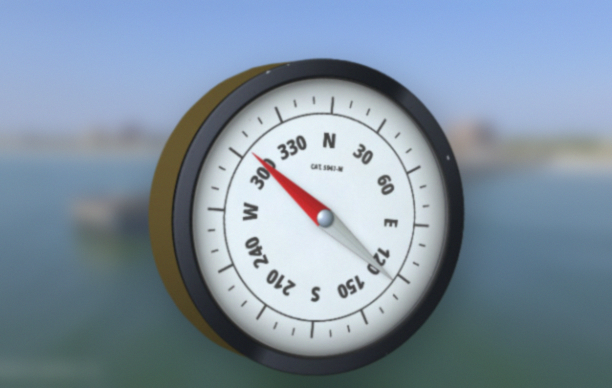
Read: 305 °
